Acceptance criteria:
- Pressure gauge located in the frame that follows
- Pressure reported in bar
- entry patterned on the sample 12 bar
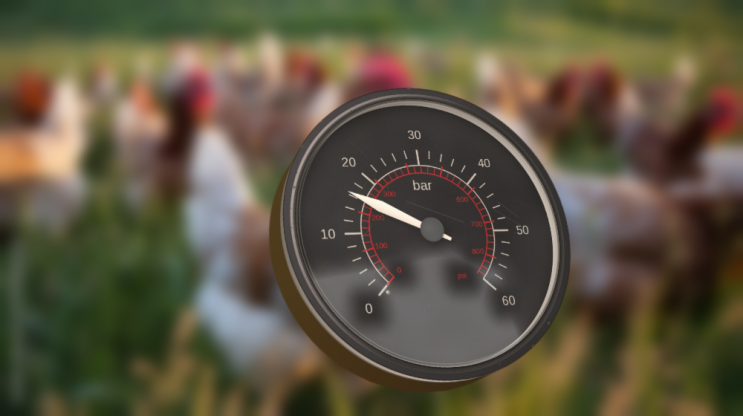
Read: 16 bar
